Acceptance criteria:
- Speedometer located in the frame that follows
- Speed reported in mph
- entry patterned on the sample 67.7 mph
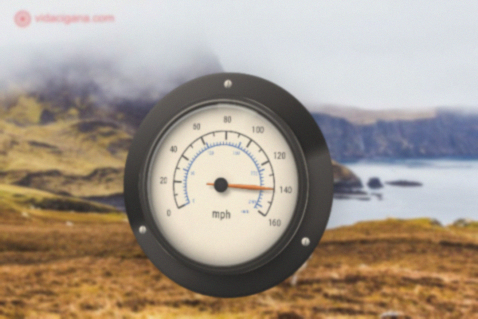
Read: 140 mph
